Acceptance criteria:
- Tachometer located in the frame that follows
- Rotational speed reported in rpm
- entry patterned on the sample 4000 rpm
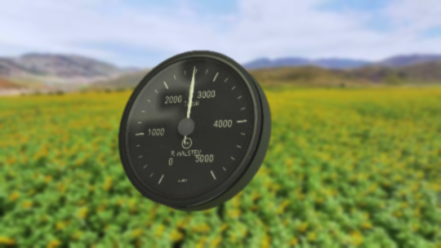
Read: 2600 rpm
